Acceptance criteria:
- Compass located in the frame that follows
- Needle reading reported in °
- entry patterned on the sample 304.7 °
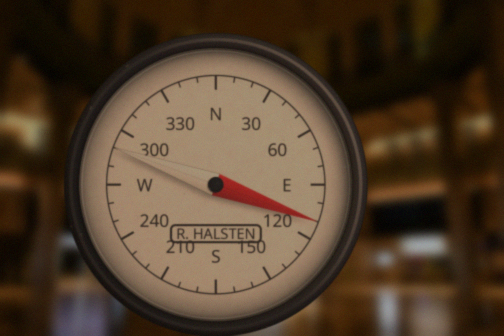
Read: 110 °
